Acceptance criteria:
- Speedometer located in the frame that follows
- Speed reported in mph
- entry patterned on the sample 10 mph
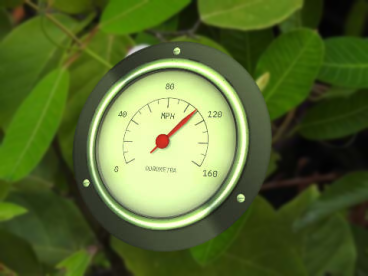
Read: 110 mph
